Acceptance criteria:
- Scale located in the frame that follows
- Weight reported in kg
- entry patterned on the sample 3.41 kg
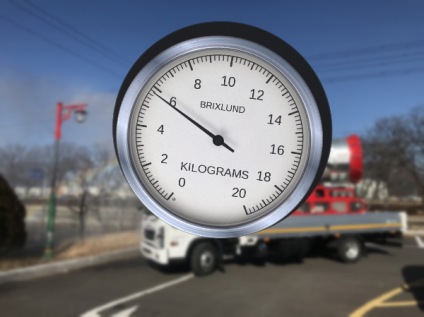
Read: 5.8 kg
